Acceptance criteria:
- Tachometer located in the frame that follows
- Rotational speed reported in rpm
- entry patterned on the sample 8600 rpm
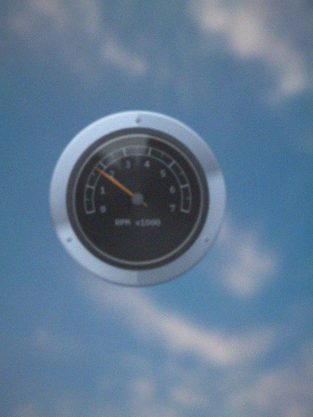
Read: 1750 rpm
